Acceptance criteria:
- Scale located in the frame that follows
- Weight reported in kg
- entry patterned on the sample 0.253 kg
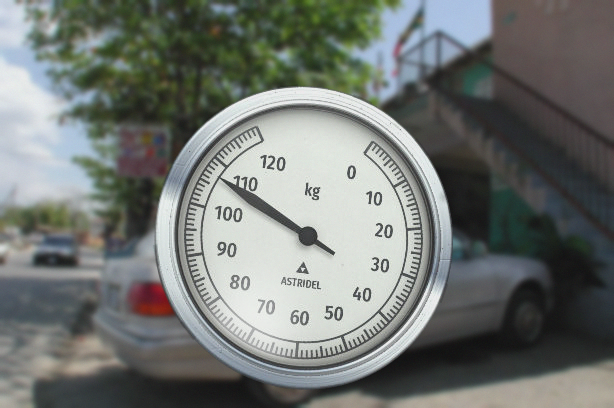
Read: 107 kg
